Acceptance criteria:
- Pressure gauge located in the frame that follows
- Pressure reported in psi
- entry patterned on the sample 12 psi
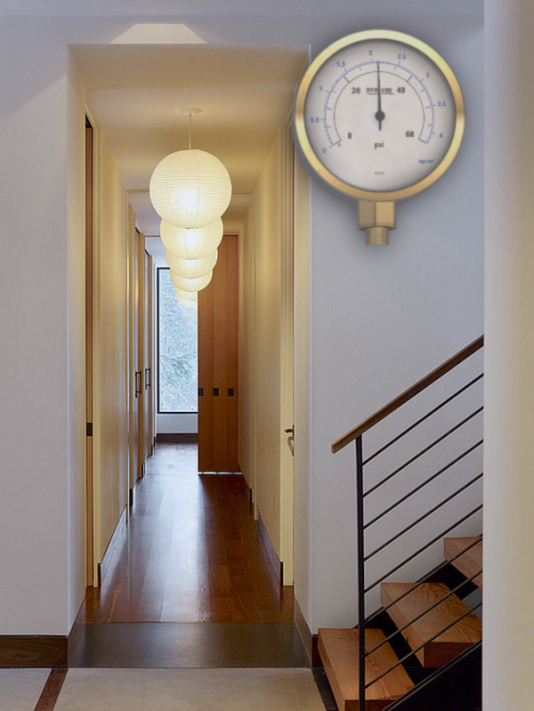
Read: 30 psi
